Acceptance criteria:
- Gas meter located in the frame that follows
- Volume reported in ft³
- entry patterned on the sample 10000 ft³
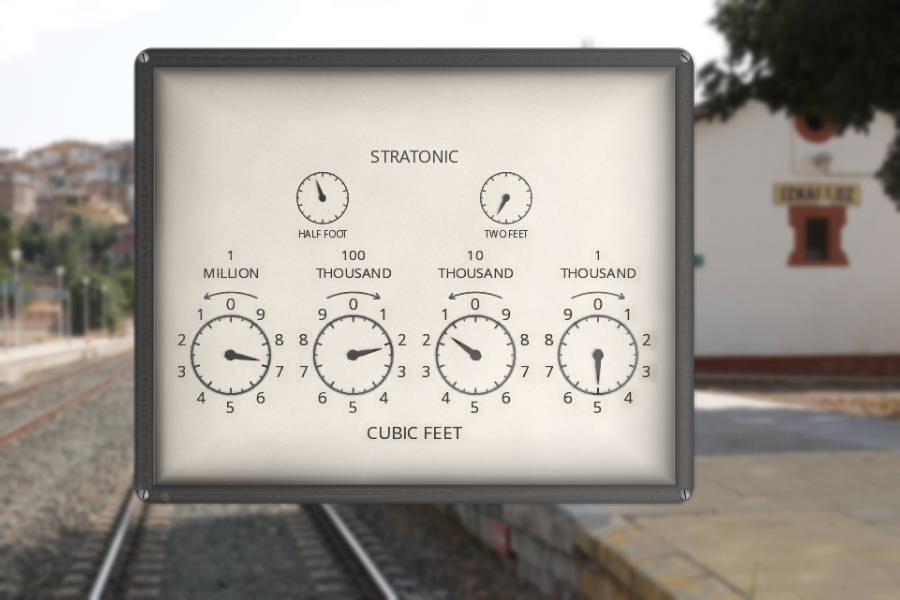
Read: 721500 ft³
